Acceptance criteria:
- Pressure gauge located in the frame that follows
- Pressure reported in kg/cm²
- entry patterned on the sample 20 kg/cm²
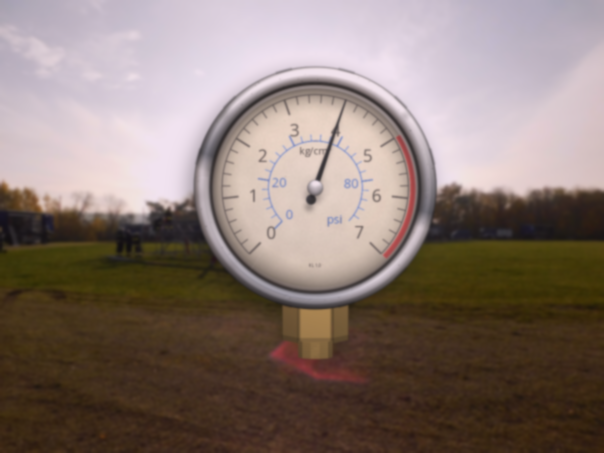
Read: 4 kg/cm²
